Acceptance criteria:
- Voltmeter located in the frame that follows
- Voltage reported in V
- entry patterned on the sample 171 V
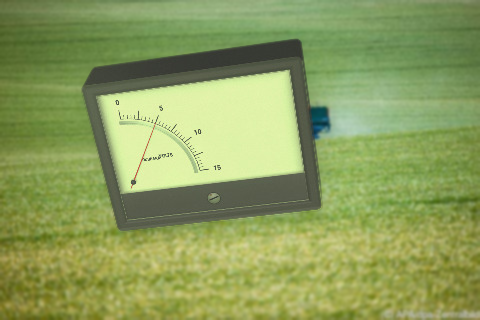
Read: 5 V
